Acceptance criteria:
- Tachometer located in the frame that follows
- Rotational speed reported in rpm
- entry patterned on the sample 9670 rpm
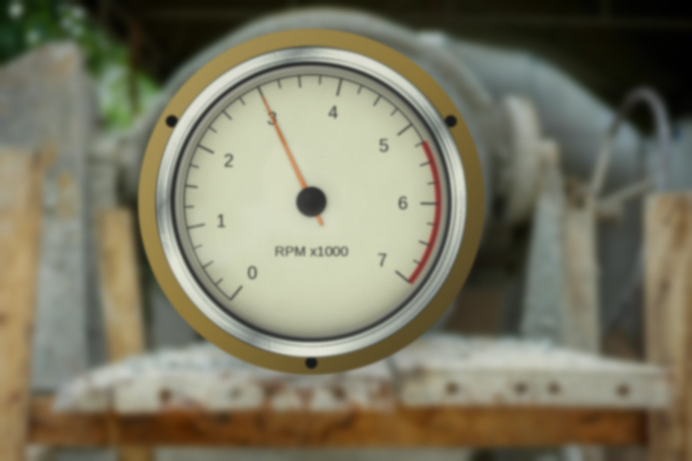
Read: 3000 rpm
